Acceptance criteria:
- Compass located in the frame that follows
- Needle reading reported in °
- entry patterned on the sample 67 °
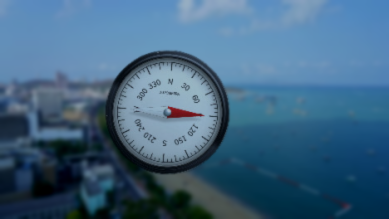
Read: 90 °
